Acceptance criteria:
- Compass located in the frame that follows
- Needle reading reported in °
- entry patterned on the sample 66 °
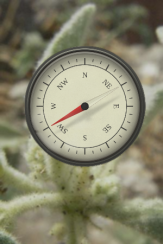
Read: 240 °
